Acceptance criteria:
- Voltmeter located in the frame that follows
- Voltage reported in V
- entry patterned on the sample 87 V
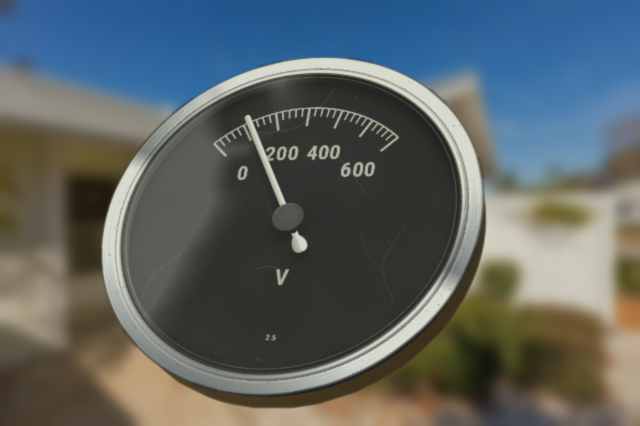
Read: 120 V
